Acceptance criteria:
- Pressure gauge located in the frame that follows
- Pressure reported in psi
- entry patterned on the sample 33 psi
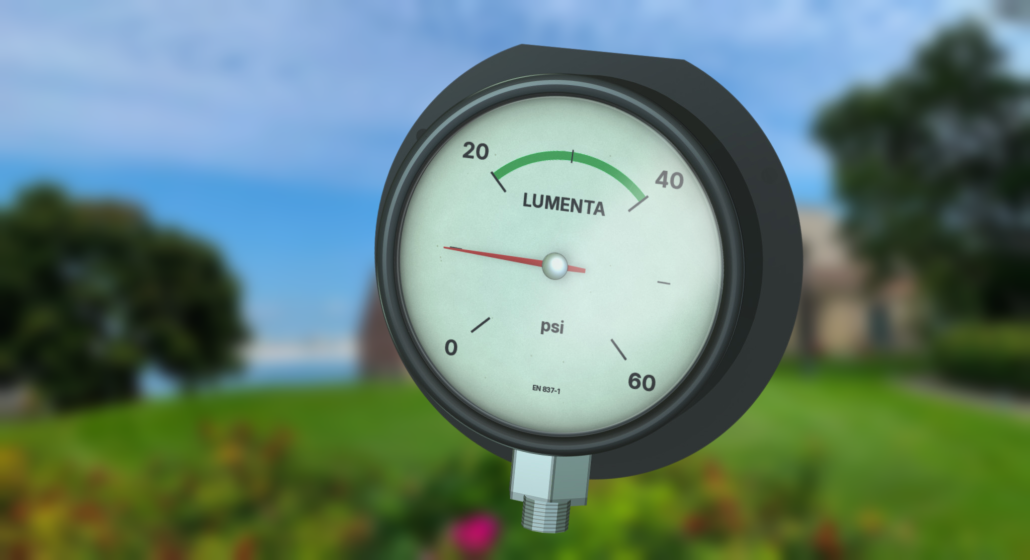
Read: 10 psi
